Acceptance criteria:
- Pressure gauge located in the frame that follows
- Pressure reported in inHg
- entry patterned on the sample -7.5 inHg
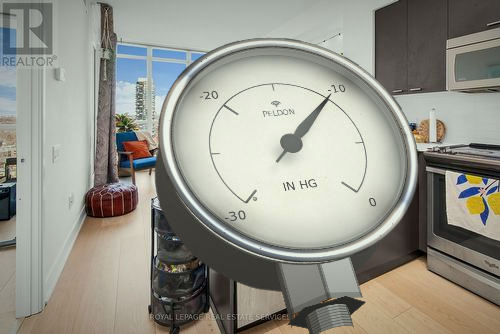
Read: -10 inHg
